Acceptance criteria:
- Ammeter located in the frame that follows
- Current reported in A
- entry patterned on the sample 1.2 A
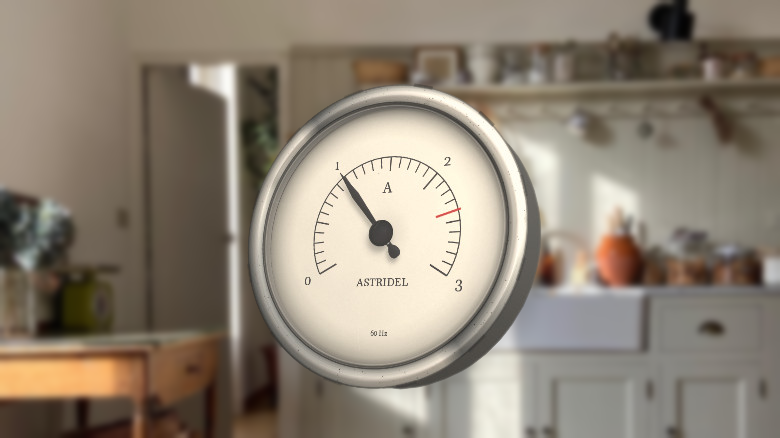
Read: 1 A
